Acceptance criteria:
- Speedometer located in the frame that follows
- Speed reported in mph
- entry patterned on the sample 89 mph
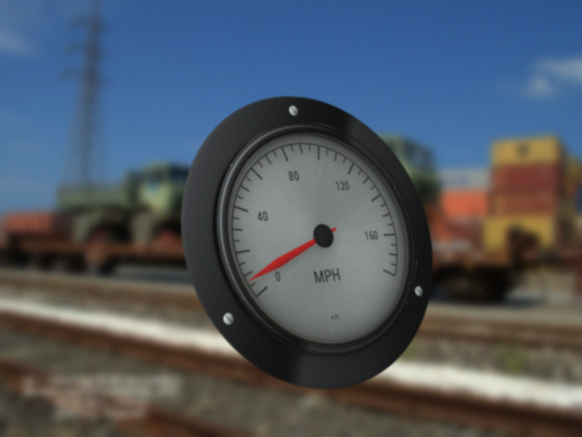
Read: 7.5 mph
